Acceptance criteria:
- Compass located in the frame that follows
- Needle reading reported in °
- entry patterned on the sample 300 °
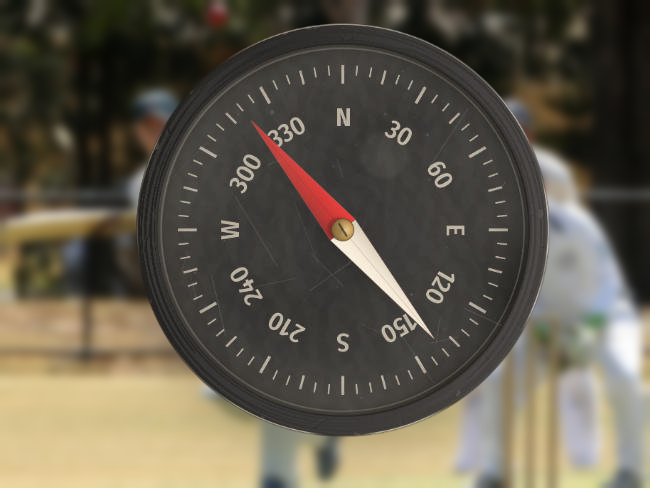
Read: 320 °
